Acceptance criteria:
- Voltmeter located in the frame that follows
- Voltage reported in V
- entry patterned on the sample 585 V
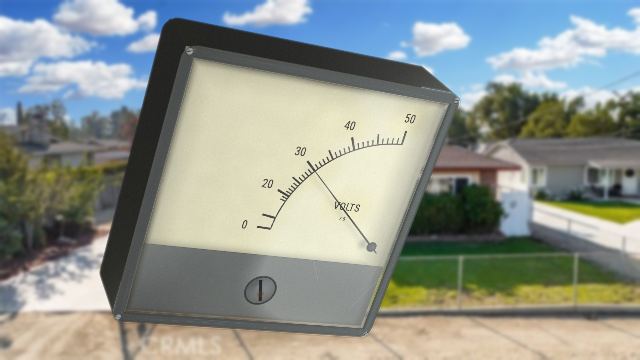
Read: 30 V
